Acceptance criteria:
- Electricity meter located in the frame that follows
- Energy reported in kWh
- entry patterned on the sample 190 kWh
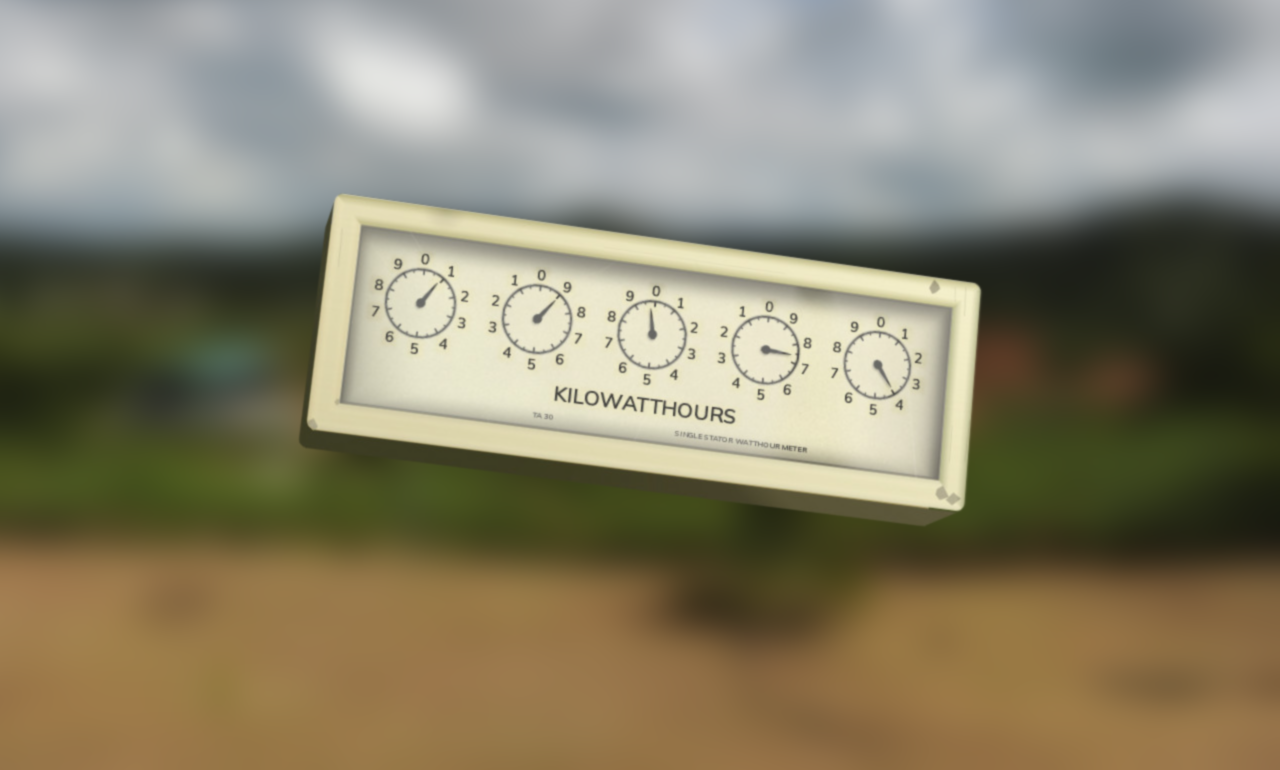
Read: 8974 kWh
